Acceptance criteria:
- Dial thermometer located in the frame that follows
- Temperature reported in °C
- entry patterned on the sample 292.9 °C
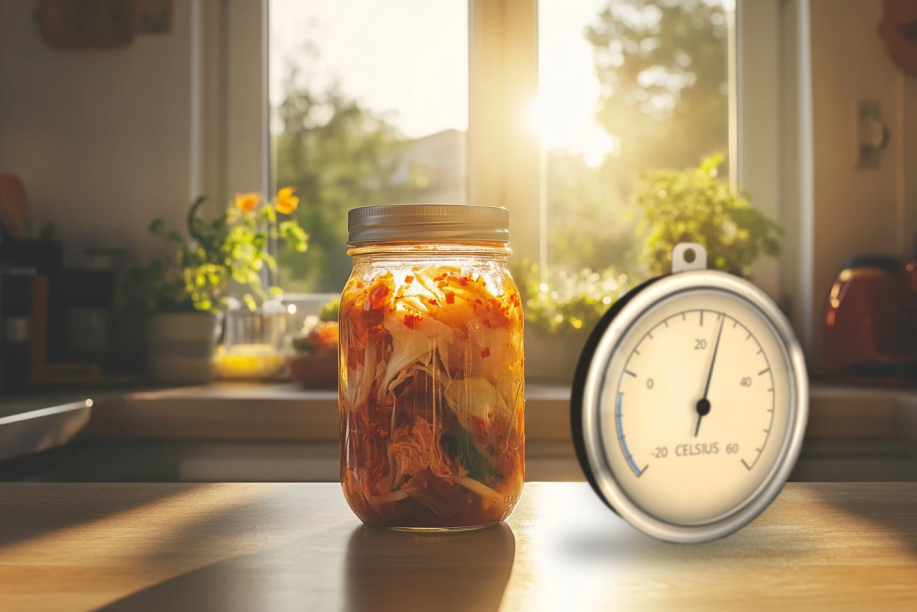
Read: 24 °C
